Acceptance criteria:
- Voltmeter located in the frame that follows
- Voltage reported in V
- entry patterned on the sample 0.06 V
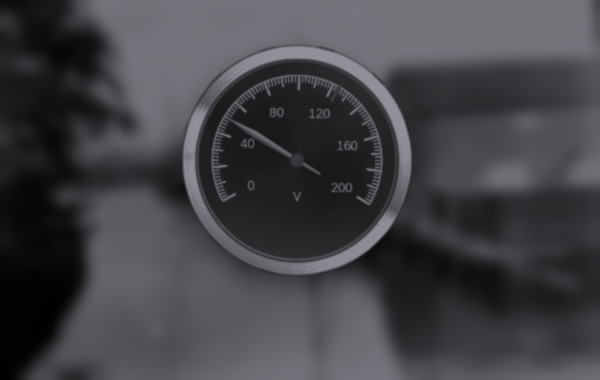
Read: 50 V
